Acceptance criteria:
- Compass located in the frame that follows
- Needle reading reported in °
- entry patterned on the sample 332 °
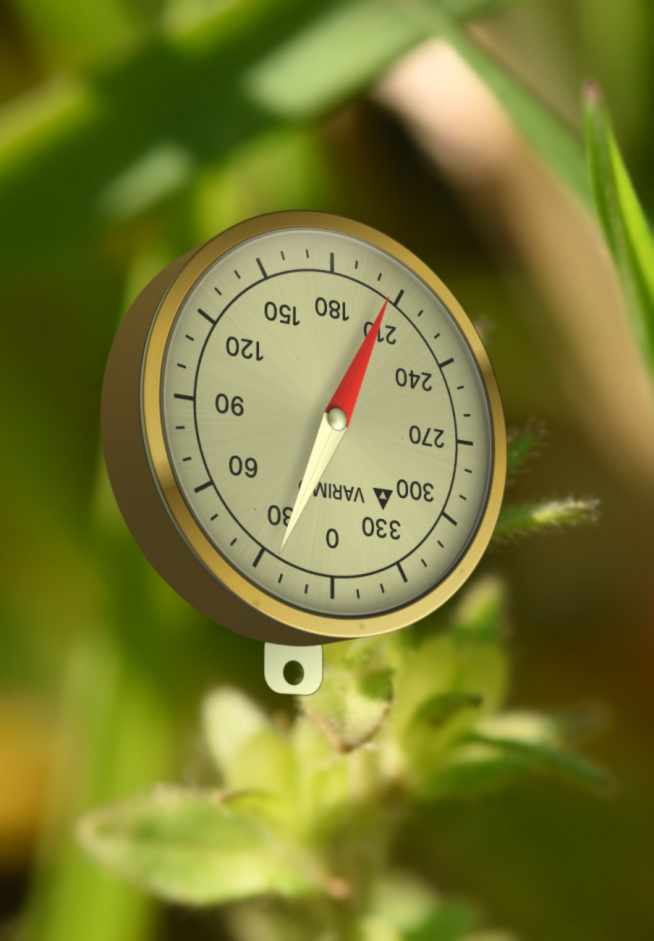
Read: 205 °
